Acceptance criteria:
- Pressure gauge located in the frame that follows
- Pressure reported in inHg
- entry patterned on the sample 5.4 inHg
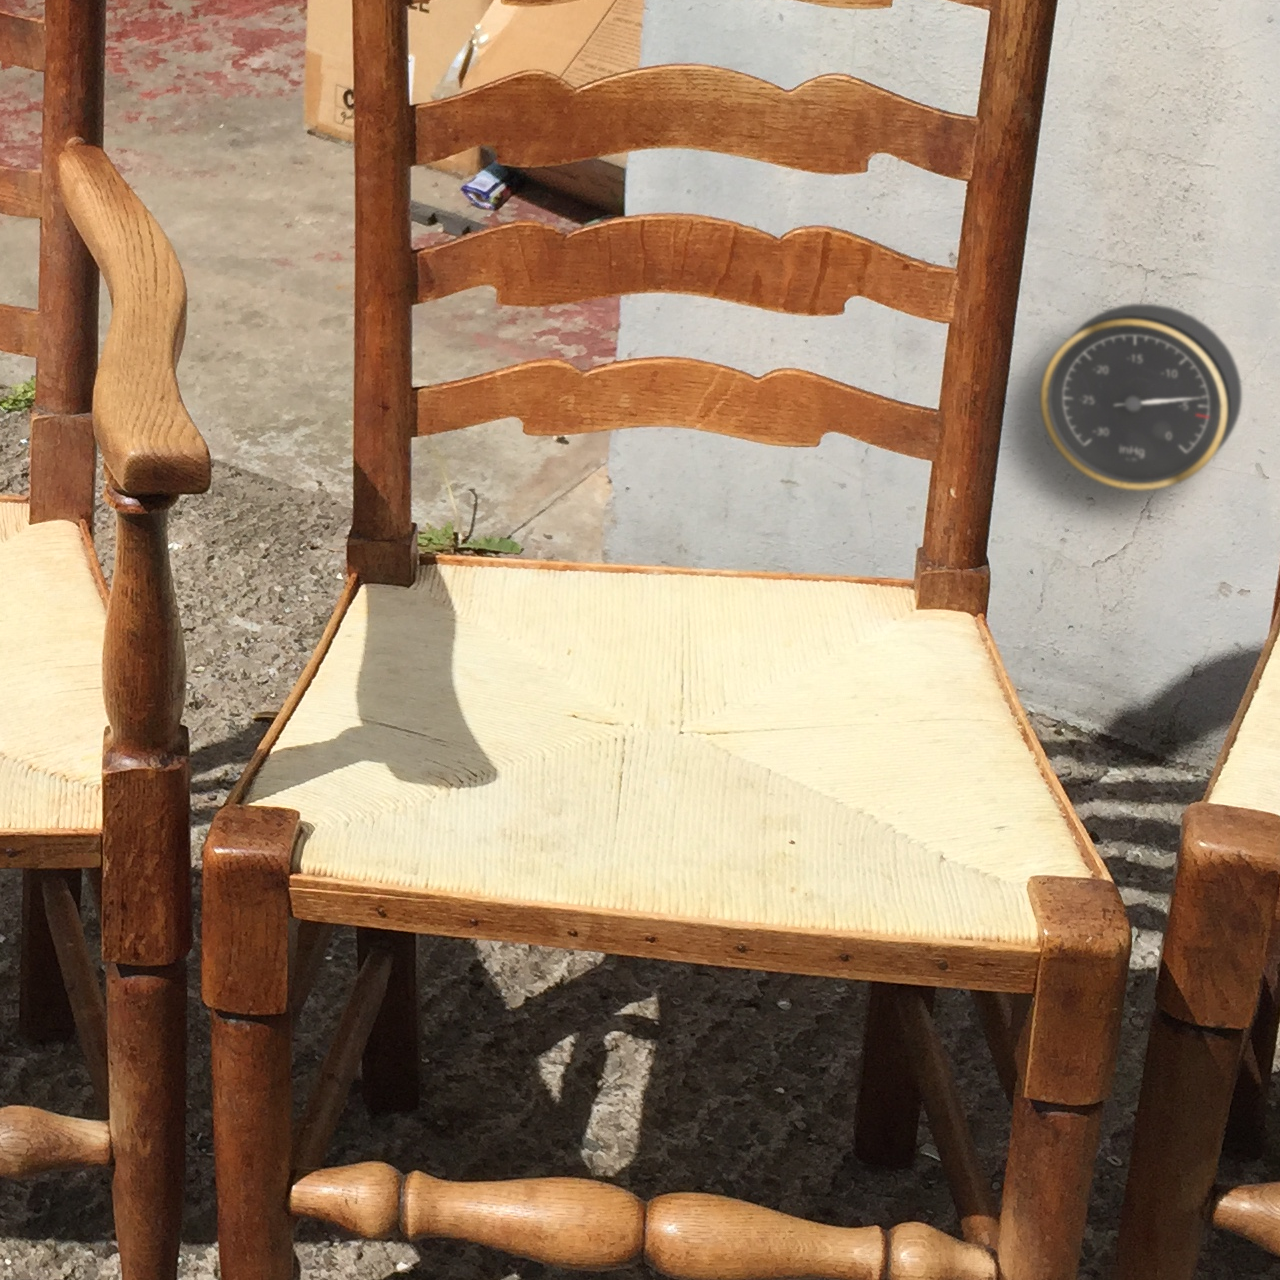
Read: -6 inHg
